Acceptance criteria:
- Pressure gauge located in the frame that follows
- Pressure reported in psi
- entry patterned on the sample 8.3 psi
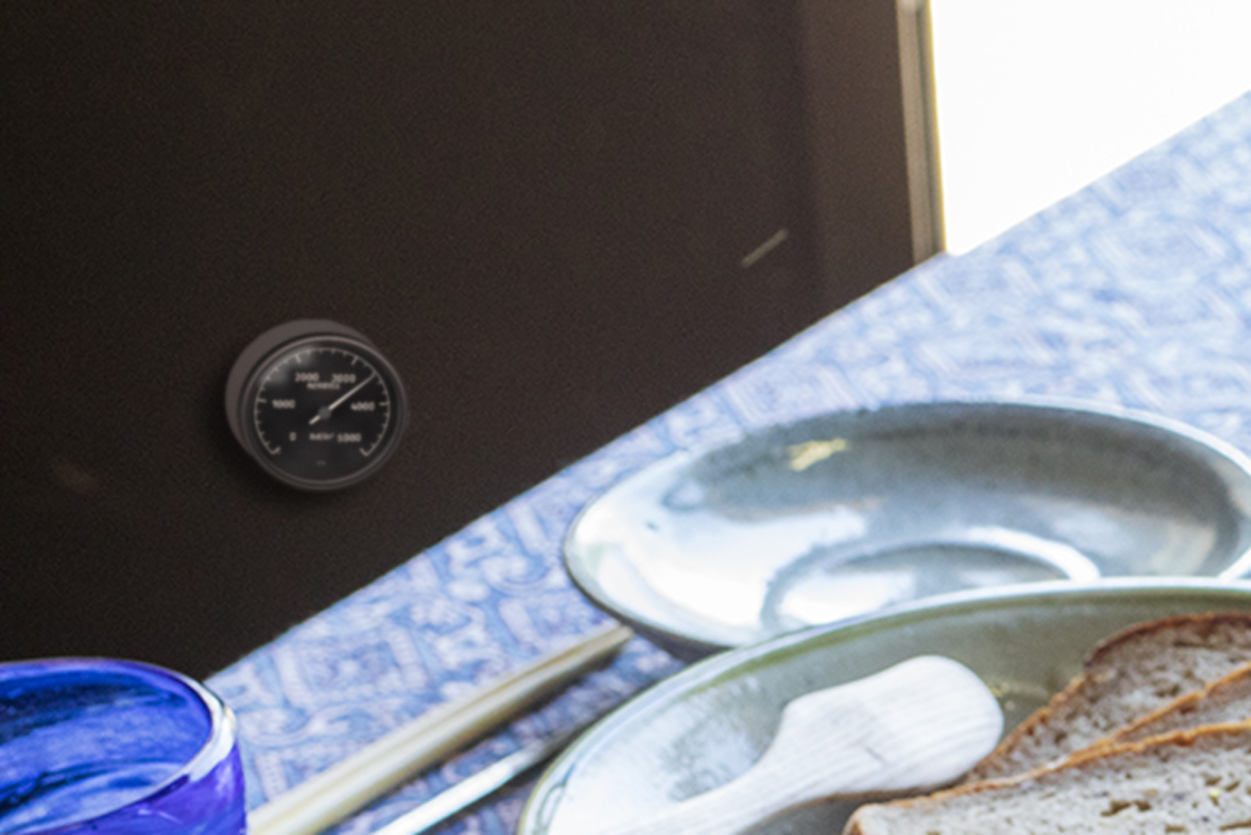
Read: 3400 psi
